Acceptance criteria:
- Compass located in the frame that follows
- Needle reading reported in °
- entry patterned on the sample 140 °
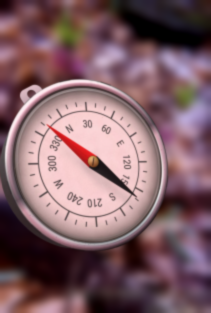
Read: 340 °
